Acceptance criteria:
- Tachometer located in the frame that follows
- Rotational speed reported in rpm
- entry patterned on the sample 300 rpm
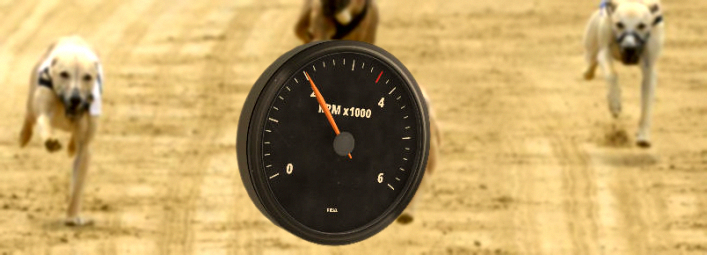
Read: 2000 rpm
